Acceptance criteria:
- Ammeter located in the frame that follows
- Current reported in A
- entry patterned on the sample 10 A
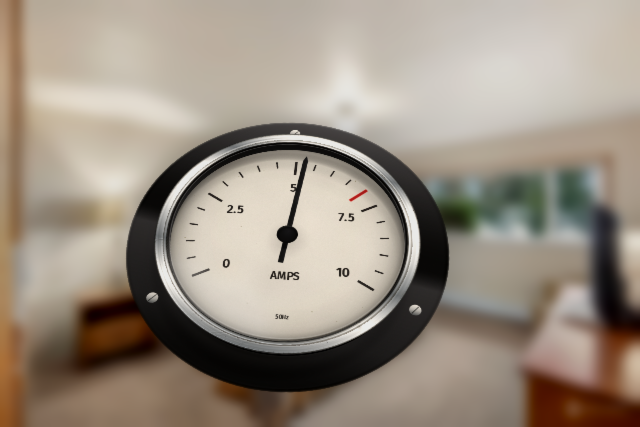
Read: 5.25 A
